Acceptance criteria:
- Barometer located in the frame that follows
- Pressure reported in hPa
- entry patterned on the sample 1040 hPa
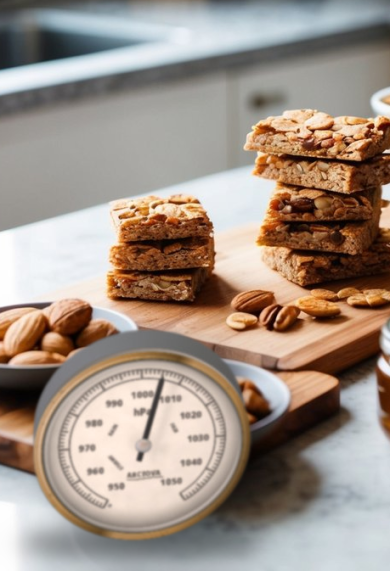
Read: 1005 hPa
